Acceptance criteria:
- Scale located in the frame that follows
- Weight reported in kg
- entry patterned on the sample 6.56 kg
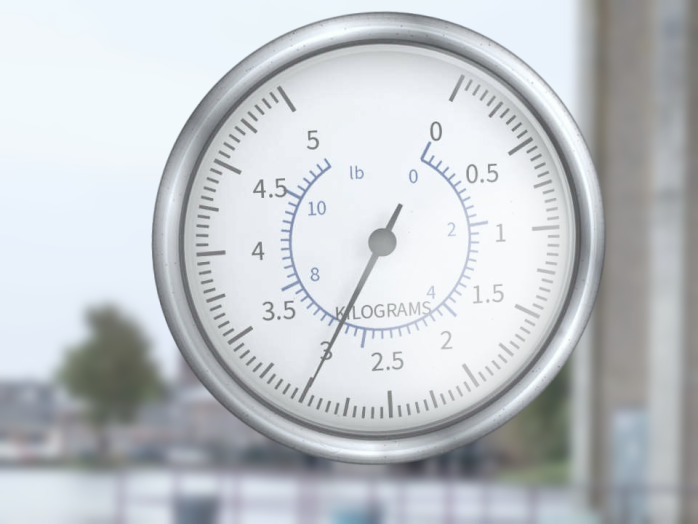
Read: 3 kg
